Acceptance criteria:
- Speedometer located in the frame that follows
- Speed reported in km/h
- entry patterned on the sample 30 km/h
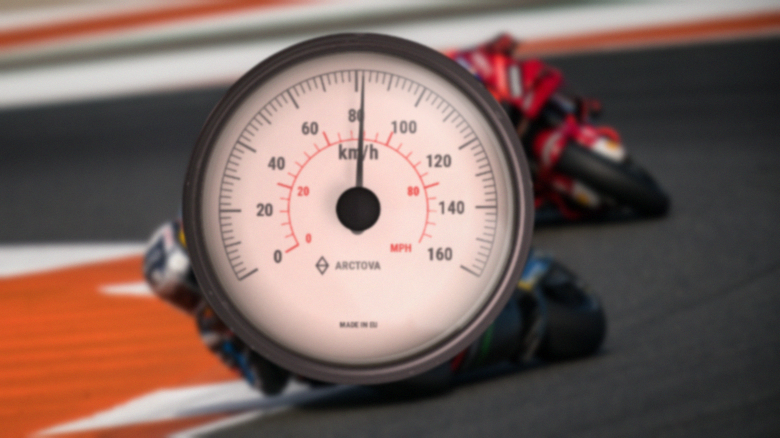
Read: 82 km/h
